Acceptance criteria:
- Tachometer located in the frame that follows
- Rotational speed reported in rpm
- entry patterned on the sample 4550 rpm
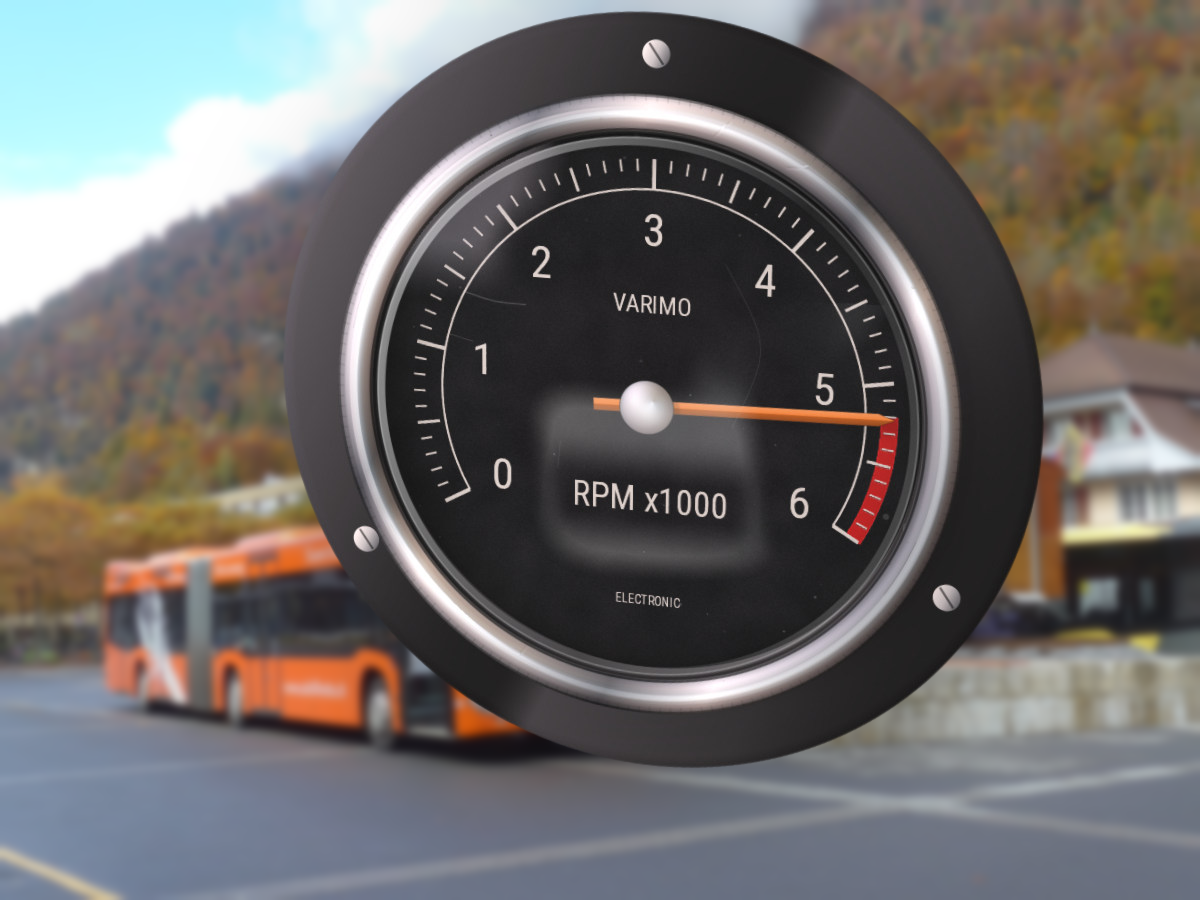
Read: 5200 rpm
